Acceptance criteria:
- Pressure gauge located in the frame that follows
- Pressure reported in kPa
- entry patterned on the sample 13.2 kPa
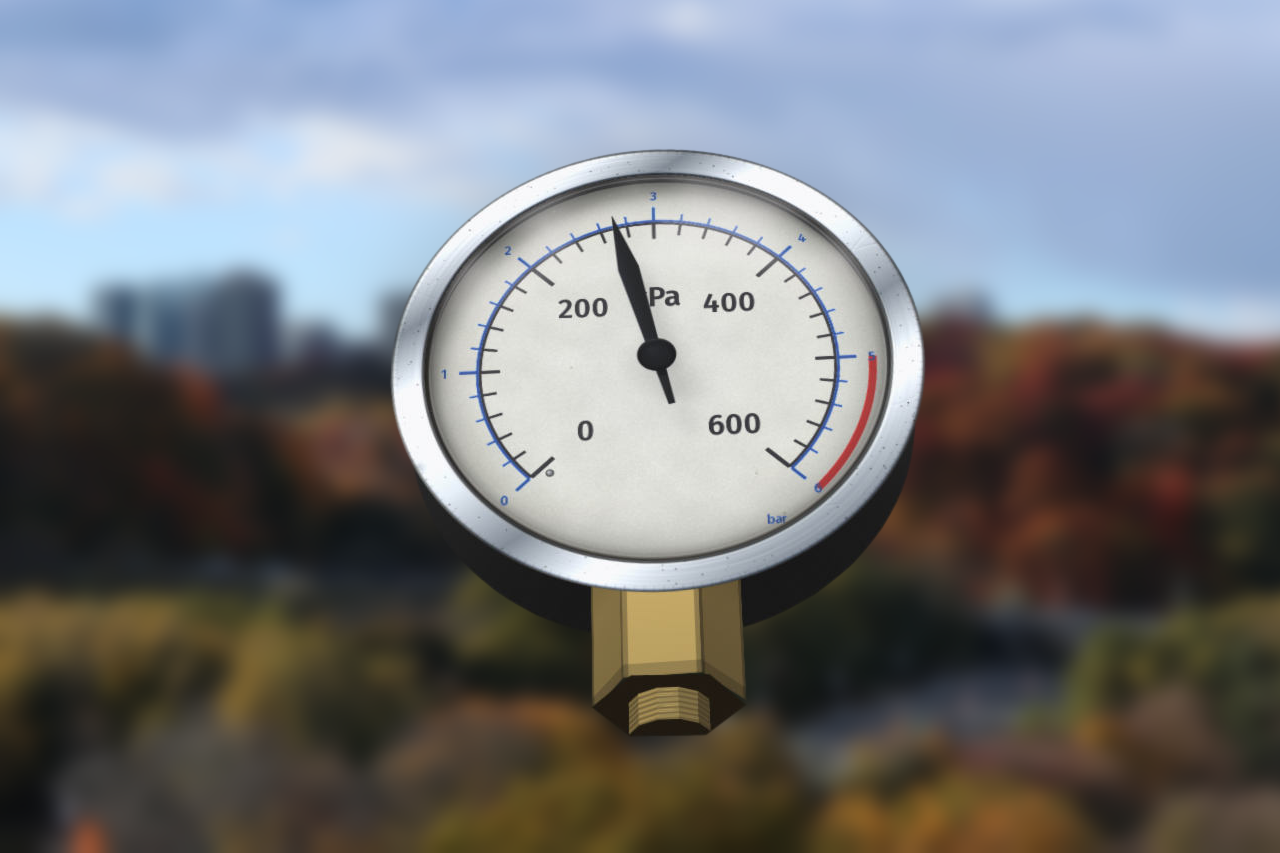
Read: 270 kPa
